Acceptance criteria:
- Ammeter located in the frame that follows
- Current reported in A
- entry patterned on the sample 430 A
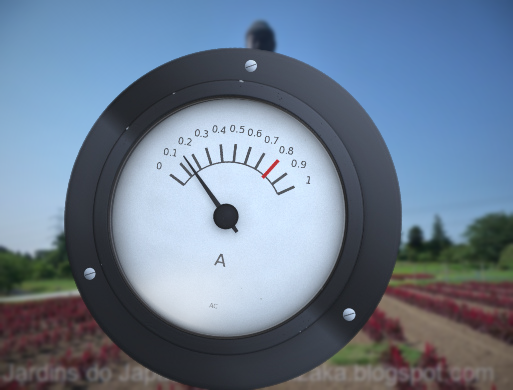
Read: 0.15 A
